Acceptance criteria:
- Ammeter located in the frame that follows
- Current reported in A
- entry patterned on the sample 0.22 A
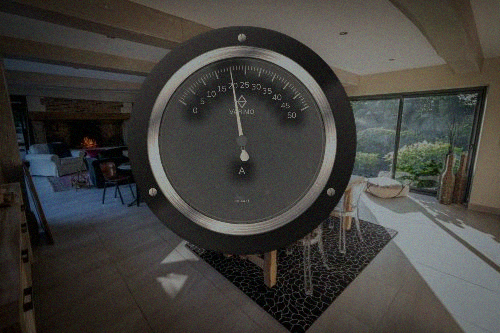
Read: 20 A
